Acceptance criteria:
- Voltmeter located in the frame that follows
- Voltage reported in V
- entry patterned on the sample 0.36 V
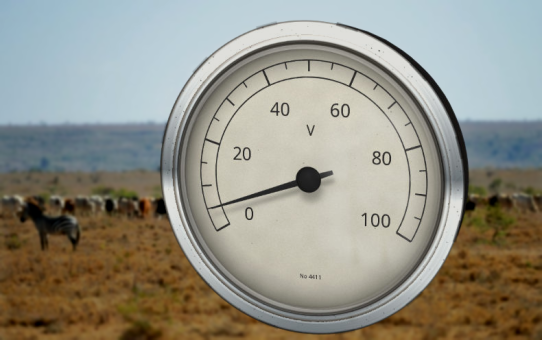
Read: 5 V
